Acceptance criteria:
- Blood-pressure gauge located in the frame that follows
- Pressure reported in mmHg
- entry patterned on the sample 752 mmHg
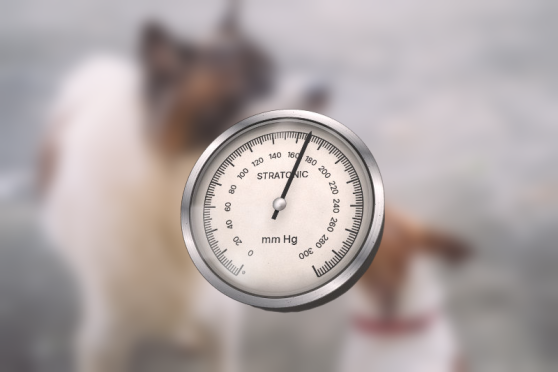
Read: 170 mmHg
